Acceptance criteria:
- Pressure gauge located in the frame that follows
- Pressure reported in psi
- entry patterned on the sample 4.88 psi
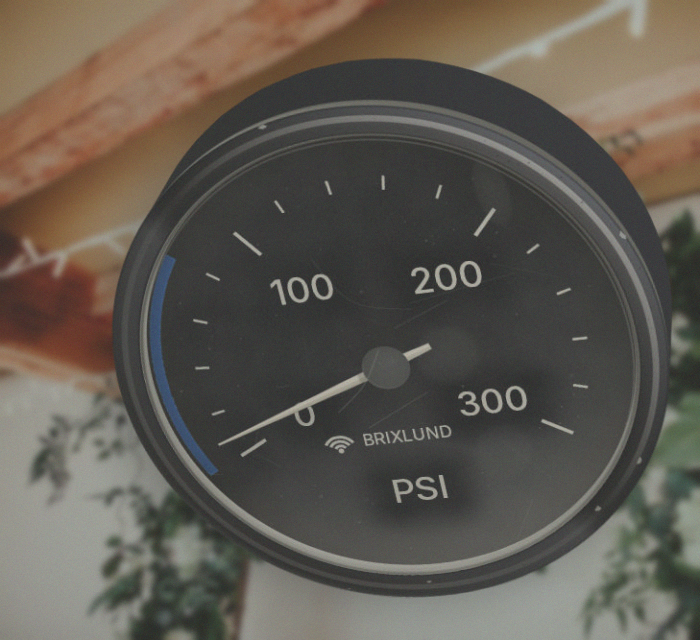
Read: 10 psi
